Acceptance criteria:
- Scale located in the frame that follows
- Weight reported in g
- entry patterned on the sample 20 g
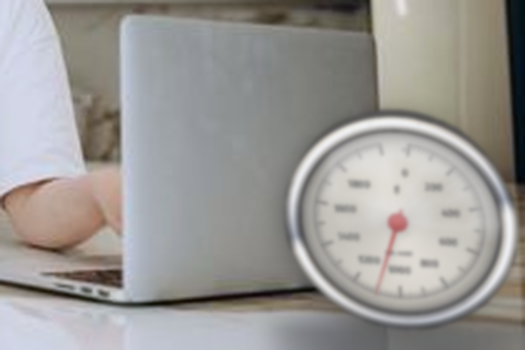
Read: 1100 g
